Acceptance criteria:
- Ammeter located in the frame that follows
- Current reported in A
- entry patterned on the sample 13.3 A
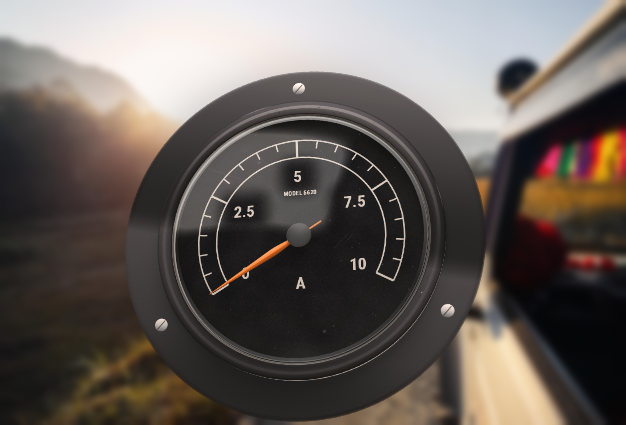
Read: 0 A
